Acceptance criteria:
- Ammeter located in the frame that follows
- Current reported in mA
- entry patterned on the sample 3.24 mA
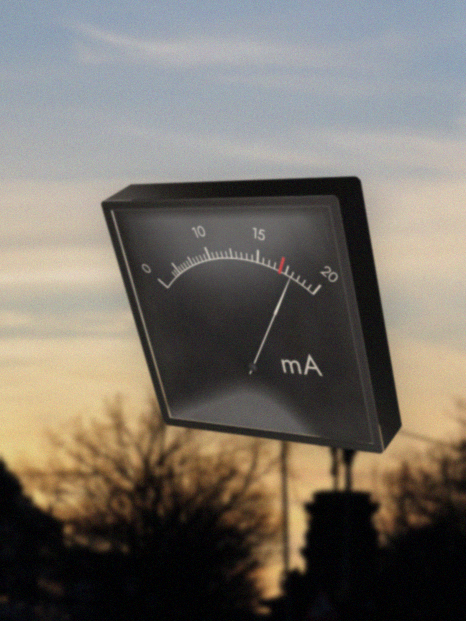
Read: 18 mA
